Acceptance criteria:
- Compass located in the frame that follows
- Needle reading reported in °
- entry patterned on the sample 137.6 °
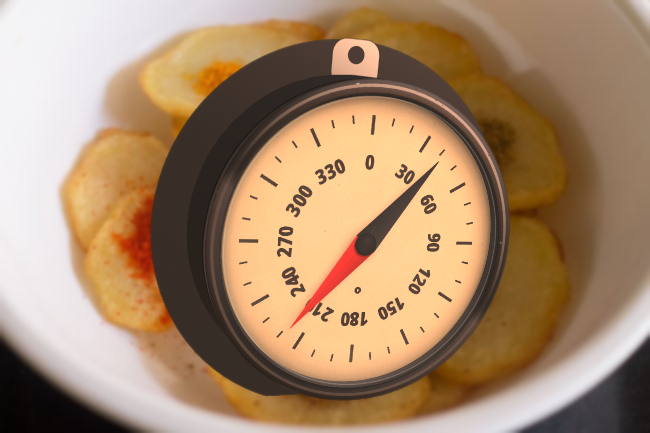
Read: 220 °
